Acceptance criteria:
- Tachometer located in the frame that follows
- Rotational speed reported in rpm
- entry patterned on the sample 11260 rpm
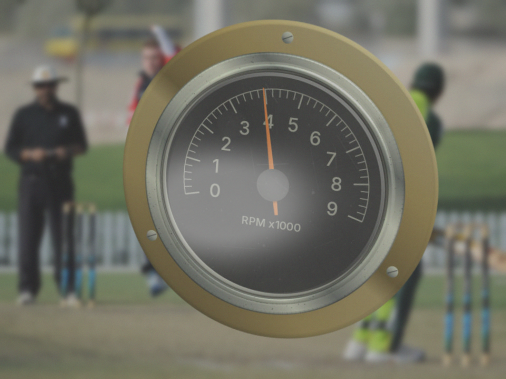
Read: 4000 rpm
